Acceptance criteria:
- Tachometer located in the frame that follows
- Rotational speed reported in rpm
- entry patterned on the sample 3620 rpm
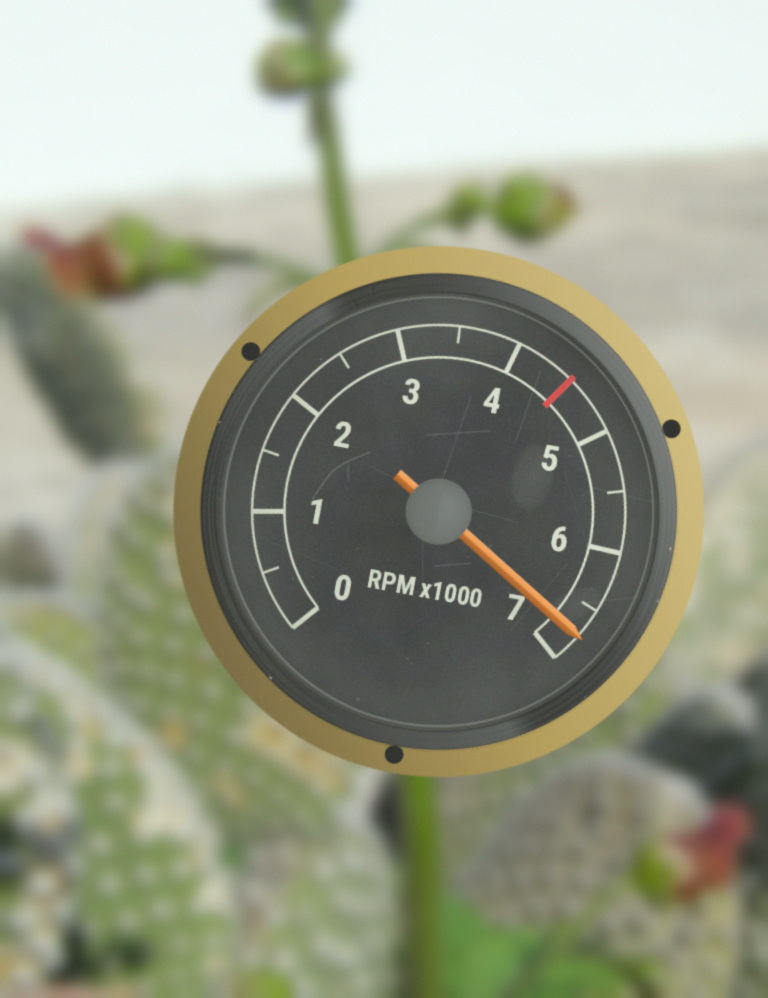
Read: 6750 rpm
